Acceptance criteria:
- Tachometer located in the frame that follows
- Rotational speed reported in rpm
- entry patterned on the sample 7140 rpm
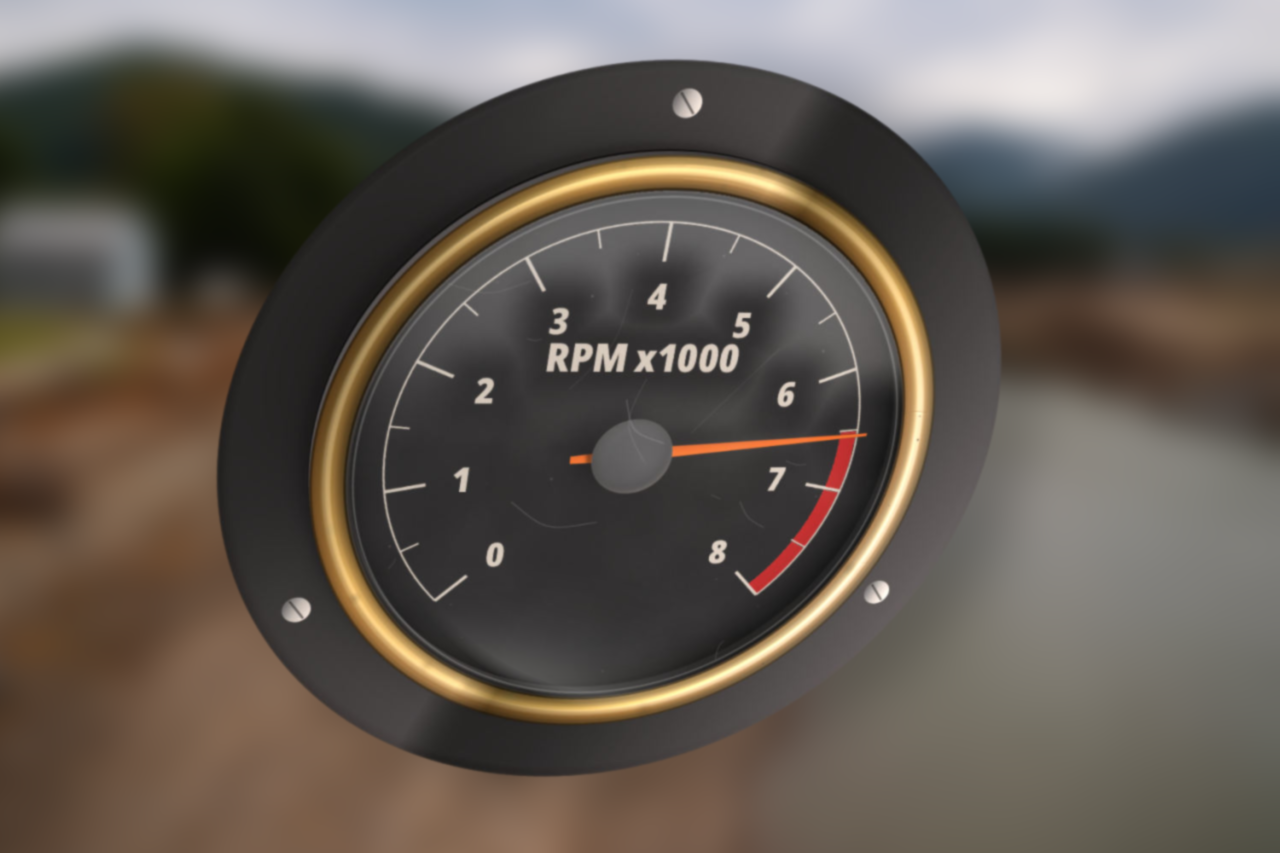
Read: 6500 rpm
